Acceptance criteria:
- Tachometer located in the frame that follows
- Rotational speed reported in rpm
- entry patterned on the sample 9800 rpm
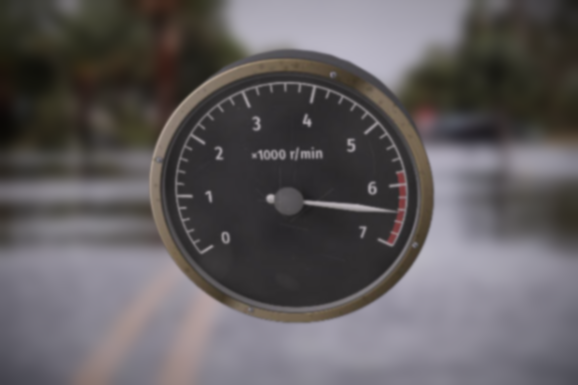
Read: 6400 rpm
